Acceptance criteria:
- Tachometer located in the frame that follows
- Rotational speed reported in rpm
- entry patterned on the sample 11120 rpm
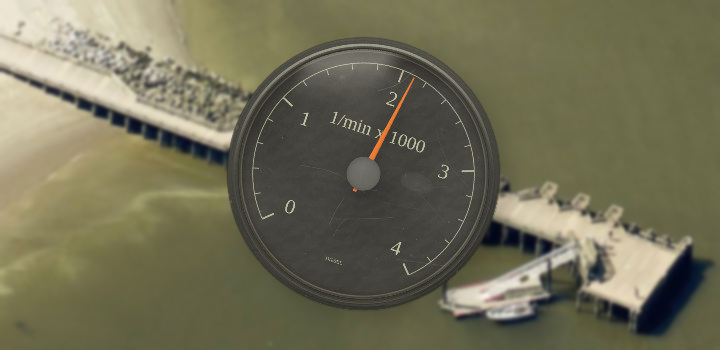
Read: 2100 rpm
